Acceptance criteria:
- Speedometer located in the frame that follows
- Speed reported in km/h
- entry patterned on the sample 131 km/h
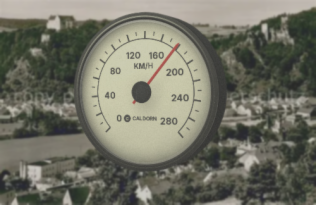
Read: 180 km/h
